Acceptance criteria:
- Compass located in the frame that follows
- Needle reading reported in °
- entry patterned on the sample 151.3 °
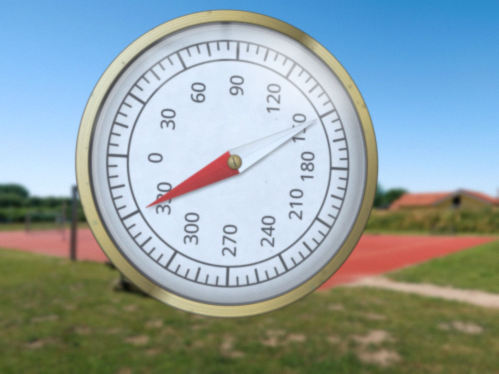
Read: 330 °
